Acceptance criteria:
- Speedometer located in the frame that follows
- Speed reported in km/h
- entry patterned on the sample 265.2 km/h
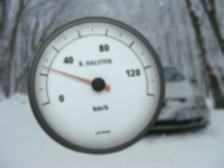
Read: 25 km/h
